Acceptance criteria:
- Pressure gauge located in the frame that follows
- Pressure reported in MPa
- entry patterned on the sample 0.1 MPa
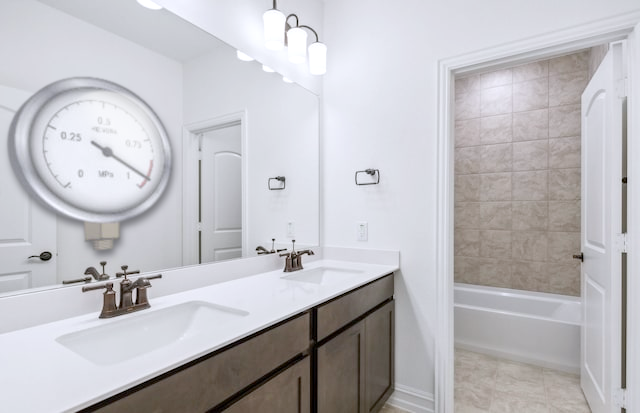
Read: 0.95 MPa
